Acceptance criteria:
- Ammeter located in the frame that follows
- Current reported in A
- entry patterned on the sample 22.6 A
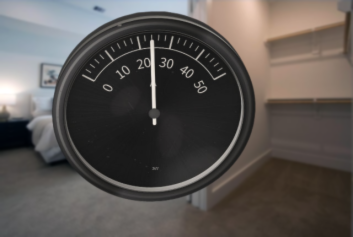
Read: 24 A
